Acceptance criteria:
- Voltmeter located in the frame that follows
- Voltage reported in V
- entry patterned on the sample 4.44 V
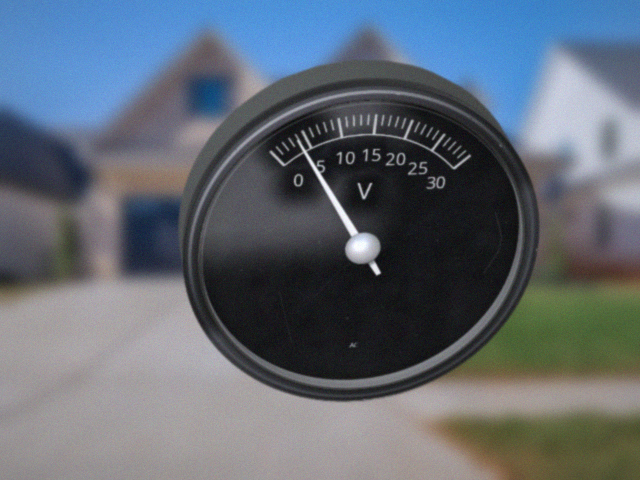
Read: 4 V
